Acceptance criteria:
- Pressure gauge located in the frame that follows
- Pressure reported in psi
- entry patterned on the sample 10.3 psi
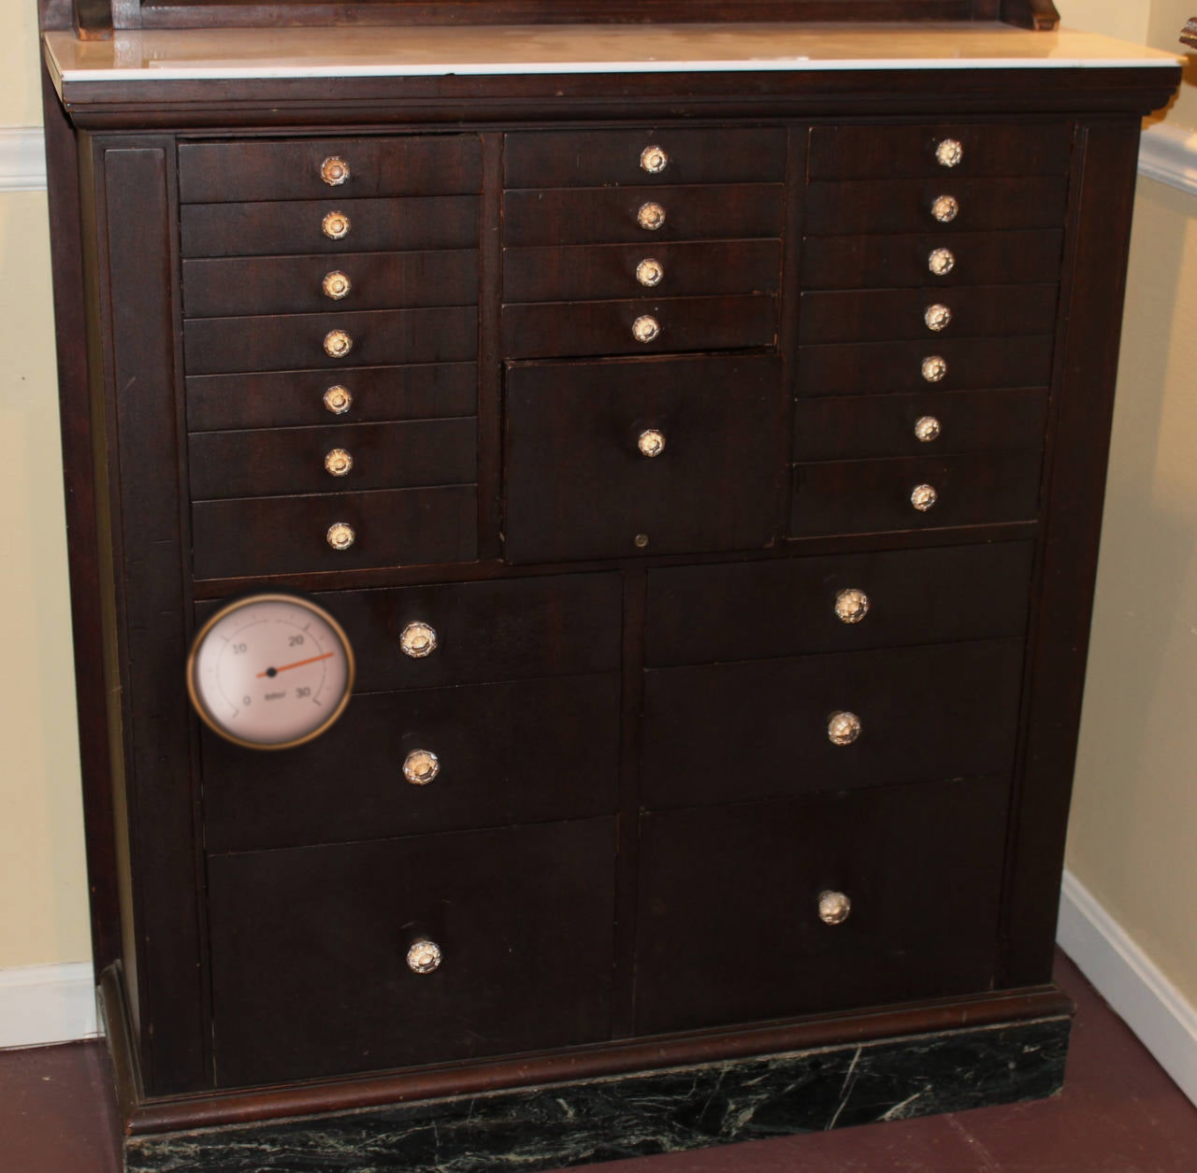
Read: 24 psi
